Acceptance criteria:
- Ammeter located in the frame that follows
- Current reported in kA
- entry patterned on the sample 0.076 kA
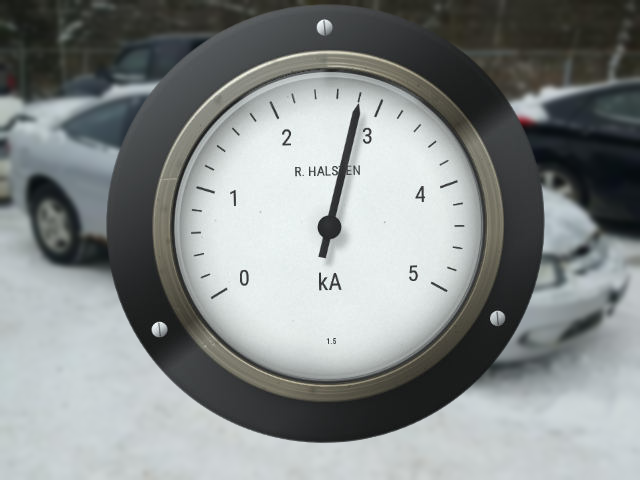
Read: 2.8 kA
